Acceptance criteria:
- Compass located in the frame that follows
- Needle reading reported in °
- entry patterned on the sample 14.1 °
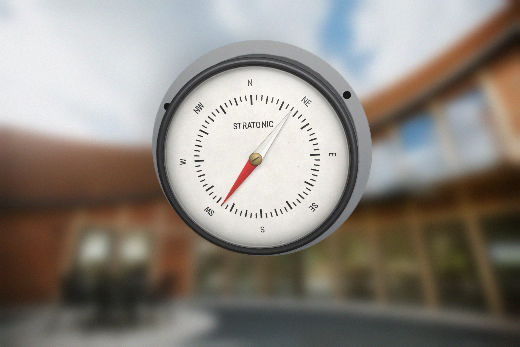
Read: 220 °
